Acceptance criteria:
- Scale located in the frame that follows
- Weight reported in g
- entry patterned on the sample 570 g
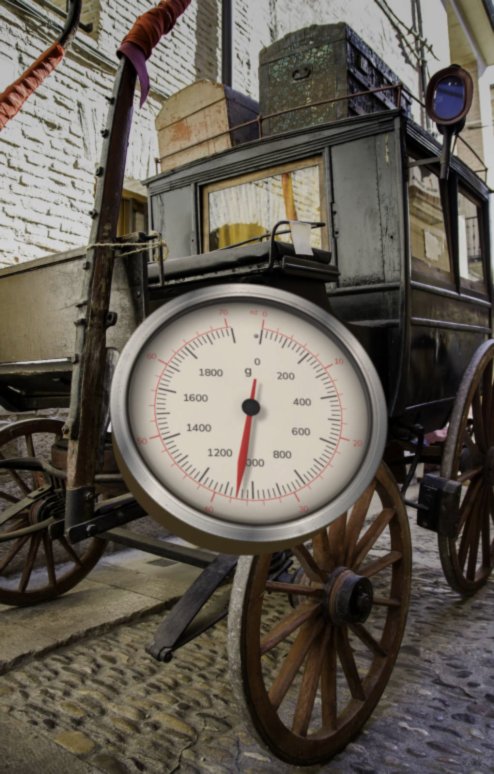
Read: 1060 g
